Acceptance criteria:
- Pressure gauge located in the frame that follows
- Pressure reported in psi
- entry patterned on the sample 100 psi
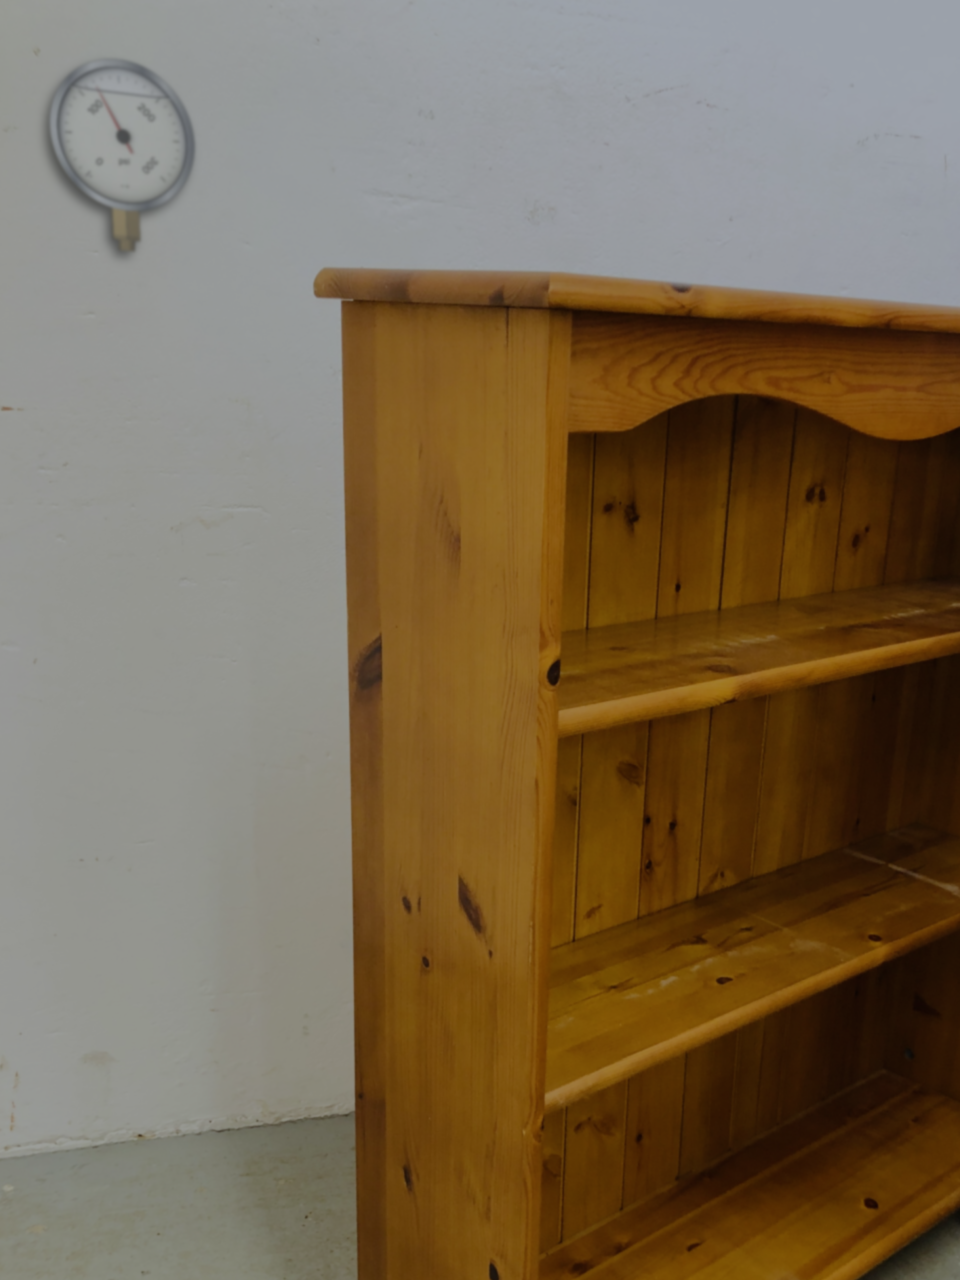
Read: 120 psi
